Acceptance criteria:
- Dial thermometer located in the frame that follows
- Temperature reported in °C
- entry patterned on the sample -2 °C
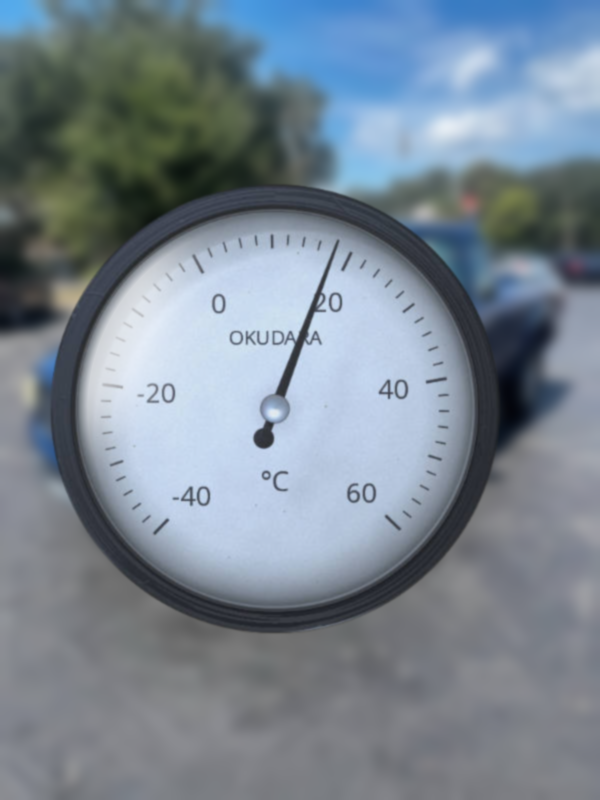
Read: 18 °C
